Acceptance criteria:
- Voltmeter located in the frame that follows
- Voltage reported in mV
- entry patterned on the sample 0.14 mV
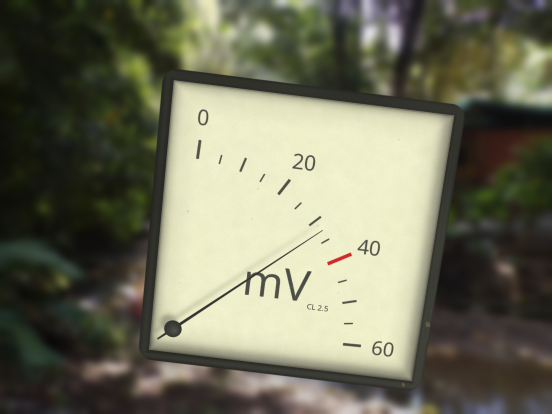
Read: 32.5 mV
